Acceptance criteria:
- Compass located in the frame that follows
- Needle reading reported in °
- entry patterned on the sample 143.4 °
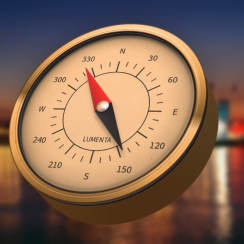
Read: 325 °
